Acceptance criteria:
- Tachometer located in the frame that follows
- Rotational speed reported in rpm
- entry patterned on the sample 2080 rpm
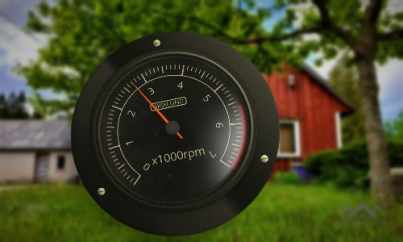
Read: 2700 rpm
